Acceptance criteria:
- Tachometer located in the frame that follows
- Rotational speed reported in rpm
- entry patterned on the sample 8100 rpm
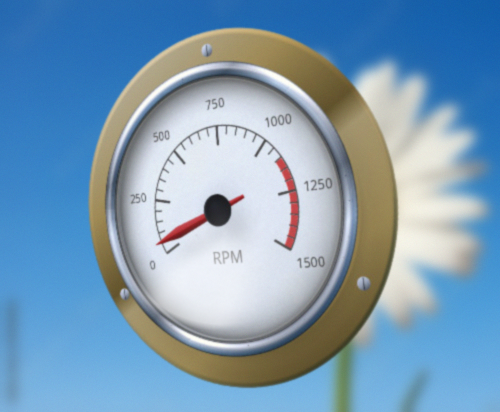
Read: 50 rpm
